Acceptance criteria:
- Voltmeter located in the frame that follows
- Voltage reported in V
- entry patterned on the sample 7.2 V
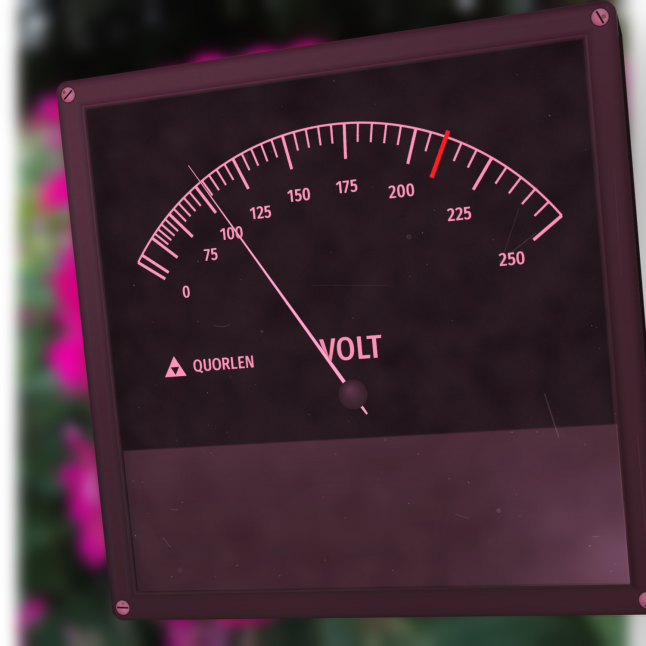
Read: 105 V
